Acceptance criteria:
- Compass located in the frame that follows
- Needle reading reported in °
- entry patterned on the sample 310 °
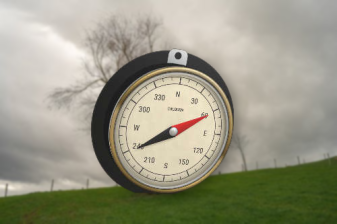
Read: 60 °
